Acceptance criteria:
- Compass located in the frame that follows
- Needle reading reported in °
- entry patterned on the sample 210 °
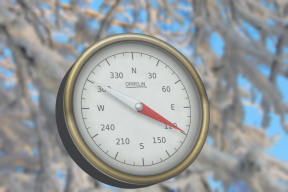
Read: 120 °
